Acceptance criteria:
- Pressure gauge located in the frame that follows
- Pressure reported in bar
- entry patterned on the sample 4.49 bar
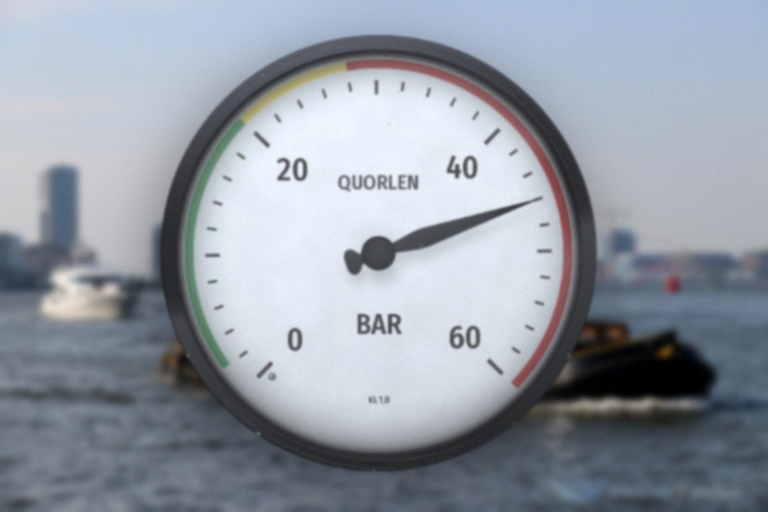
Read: 46 bar
